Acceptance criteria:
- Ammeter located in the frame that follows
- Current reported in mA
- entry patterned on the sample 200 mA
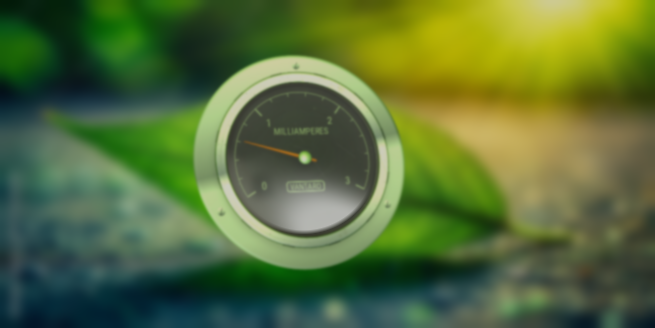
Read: 0.6 mA
